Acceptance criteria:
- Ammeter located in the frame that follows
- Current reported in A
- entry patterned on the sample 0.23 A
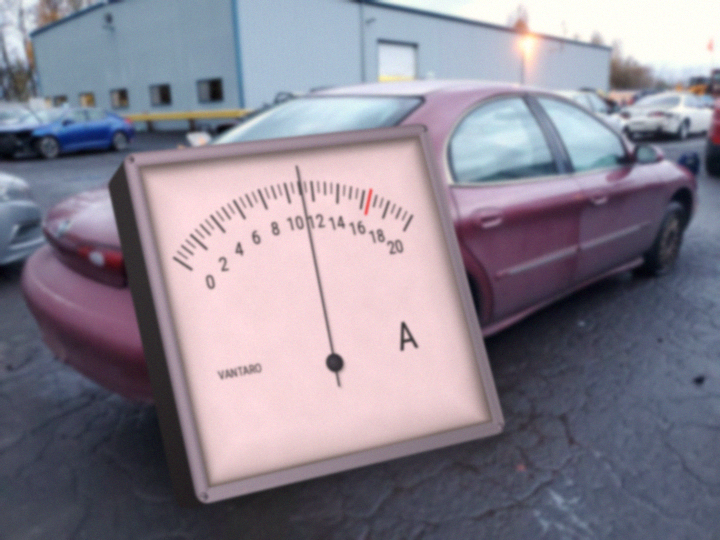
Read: 11 A
